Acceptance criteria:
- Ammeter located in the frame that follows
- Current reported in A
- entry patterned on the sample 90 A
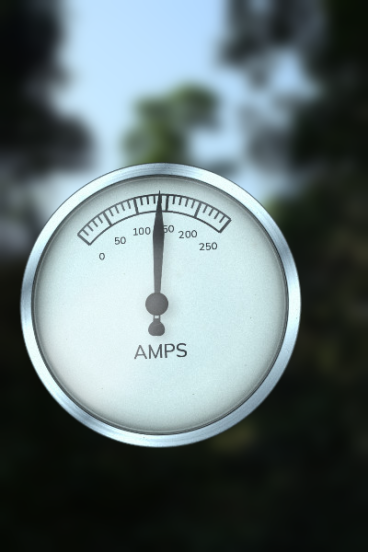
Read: 140 A
